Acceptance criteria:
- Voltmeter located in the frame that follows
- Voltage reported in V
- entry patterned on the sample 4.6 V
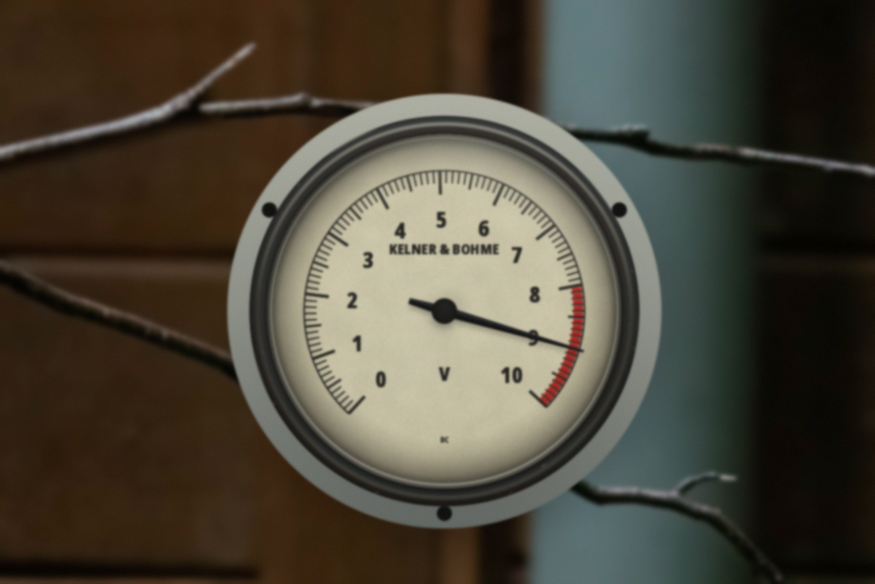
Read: 9 V
